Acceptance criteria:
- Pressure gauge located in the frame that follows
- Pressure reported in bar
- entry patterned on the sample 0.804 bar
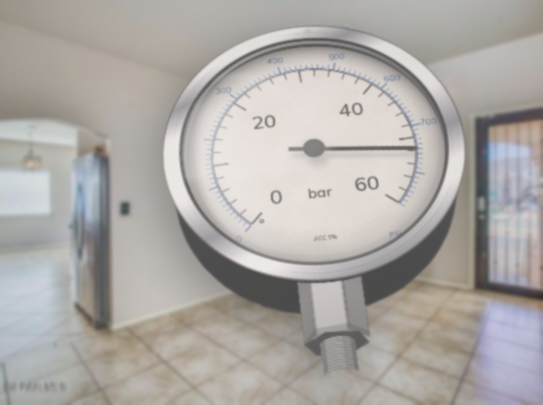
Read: 52 bar
